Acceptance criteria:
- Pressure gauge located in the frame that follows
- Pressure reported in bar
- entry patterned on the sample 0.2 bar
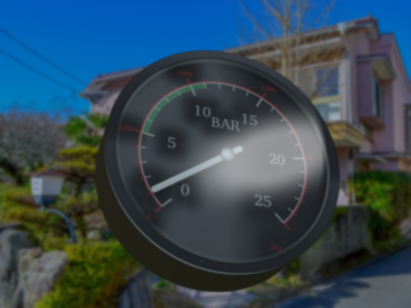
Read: 1 bar
